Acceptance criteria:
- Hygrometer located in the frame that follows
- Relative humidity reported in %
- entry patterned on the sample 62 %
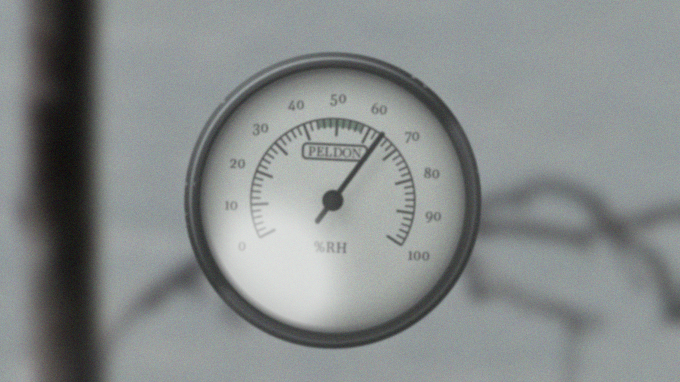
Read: 64 %
